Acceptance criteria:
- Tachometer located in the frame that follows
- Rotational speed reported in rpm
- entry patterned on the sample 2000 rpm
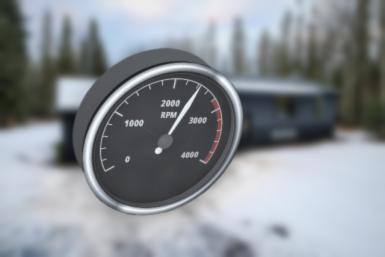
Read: 2400 rpm
